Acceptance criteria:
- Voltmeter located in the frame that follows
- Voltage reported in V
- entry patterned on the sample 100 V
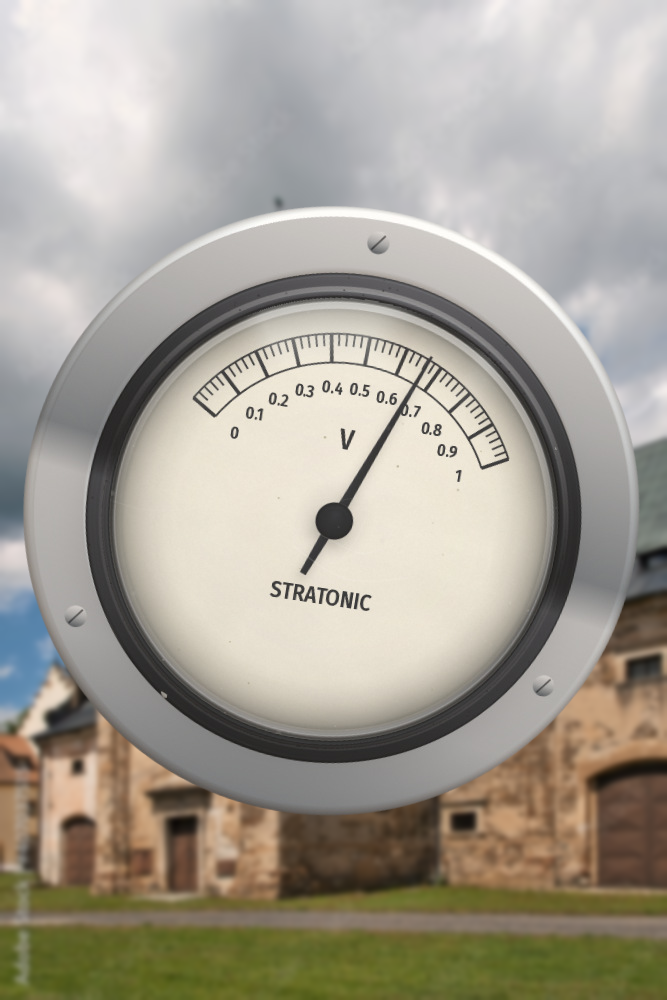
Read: 0.66 V
